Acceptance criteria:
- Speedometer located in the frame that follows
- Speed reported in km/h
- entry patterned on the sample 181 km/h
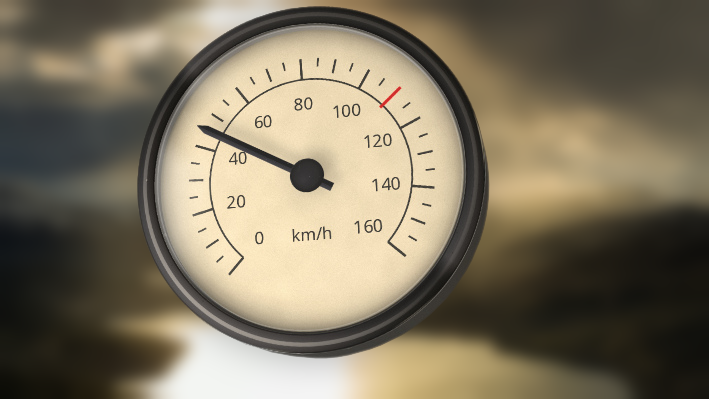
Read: 45 km/h
